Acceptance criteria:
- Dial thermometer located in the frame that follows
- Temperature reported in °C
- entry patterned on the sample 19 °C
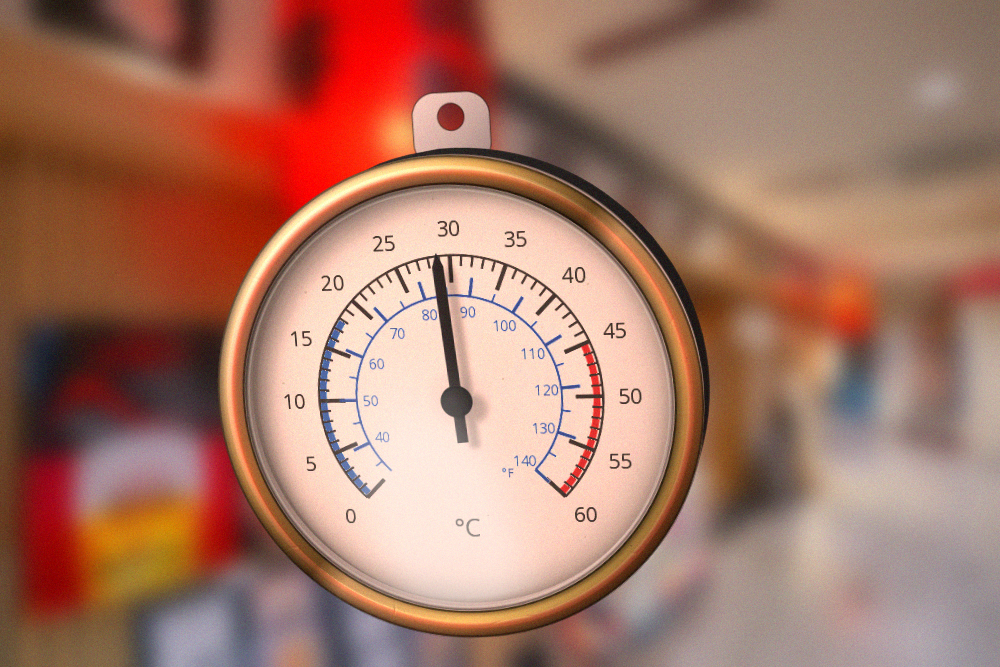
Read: 29 °C
